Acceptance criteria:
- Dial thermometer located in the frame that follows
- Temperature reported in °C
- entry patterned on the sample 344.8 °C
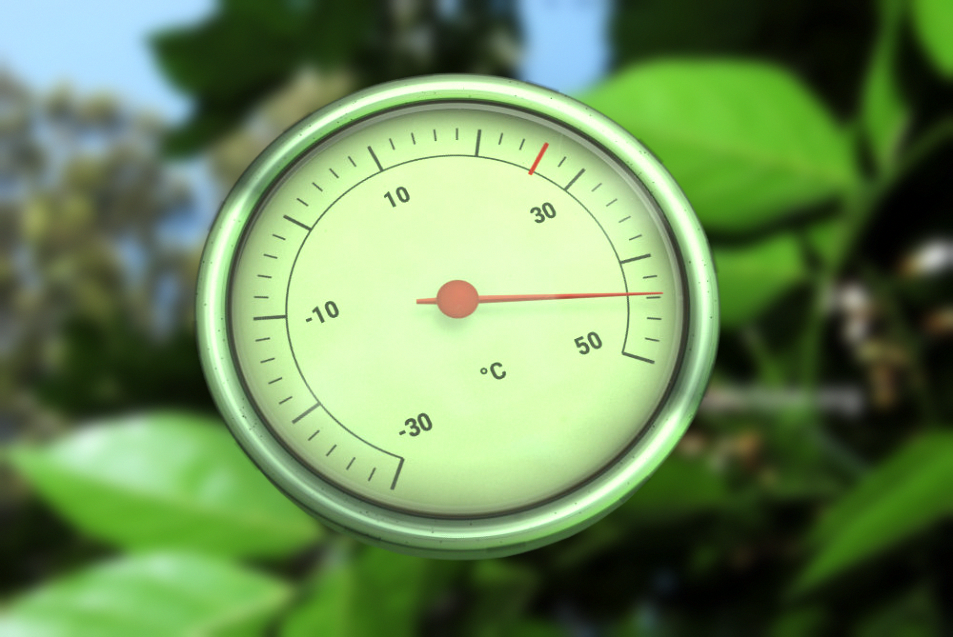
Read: 44 °C
